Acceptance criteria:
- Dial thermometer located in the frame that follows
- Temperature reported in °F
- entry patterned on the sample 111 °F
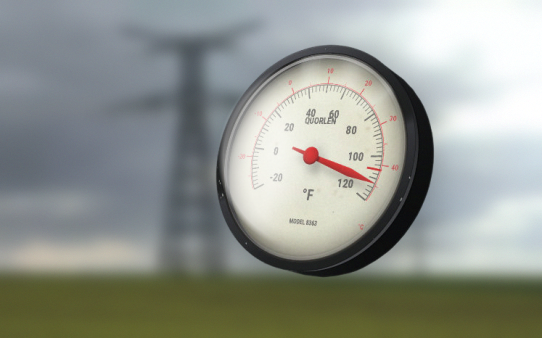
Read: 112 °F
